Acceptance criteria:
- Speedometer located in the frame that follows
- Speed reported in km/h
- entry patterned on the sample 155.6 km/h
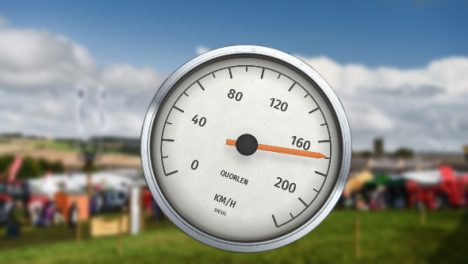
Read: 170 km/h
